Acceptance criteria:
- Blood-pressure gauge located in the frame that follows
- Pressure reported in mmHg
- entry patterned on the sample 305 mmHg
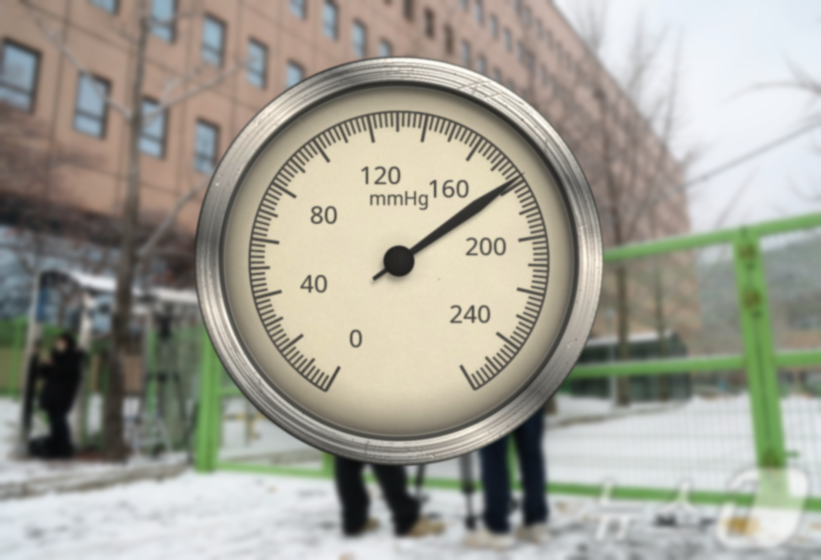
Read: 178 mmHg
